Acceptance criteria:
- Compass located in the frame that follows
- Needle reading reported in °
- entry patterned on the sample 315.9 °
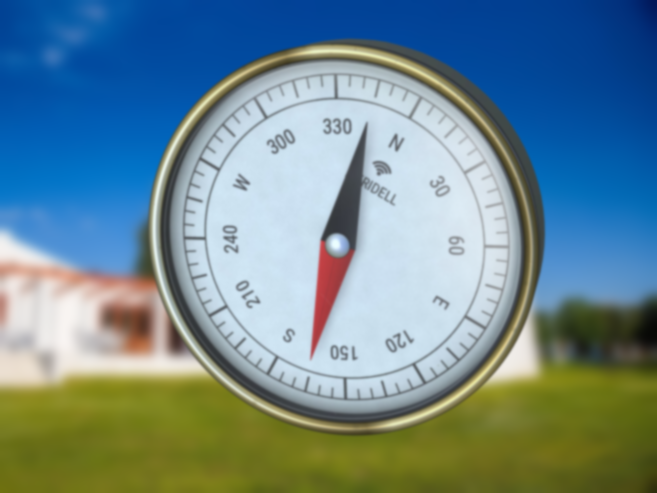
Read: 165 °
